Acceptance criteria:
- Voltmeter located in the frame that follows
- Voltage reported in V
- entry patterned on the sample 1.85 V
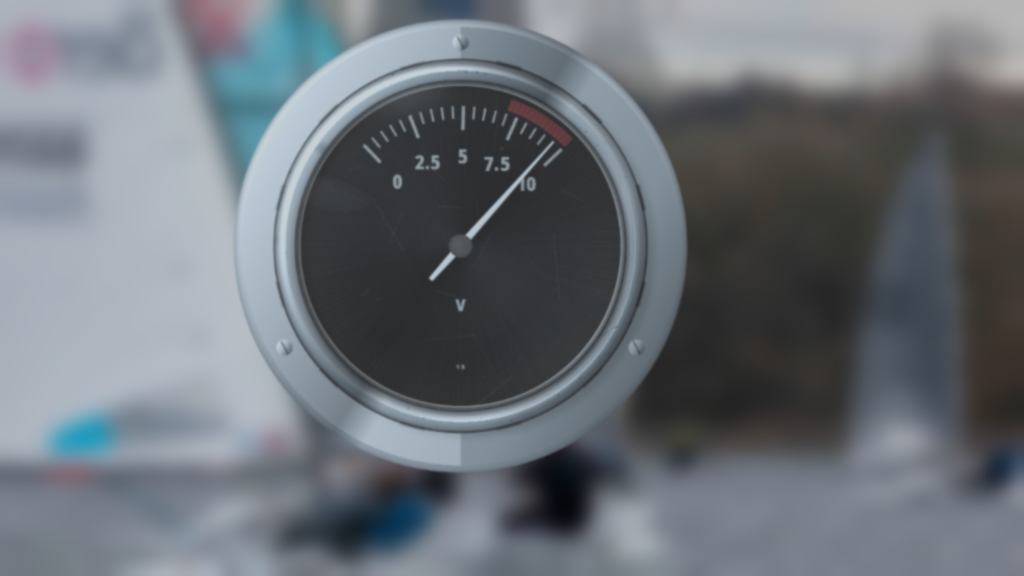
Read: 9.5 V
